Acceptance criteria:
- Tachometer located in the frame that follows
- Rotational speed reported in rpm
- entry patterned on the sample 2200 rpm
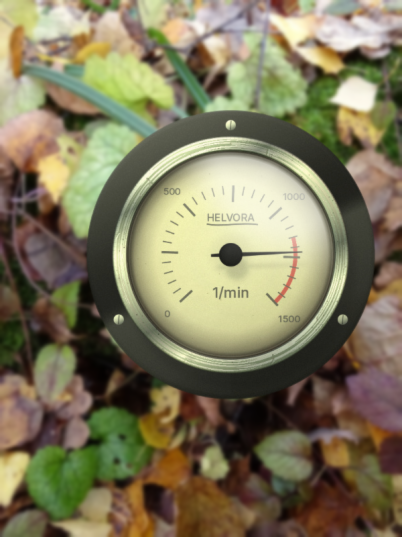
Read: 1225 rpm
